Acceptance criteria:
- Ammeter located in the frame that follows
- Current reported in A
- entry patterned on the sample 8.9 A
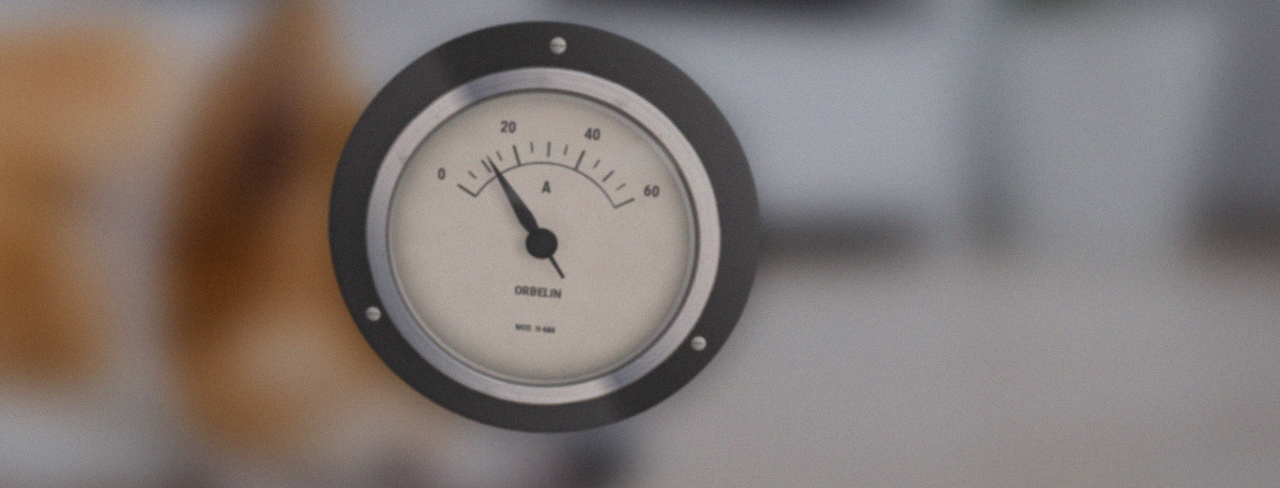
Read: 12.5 A
